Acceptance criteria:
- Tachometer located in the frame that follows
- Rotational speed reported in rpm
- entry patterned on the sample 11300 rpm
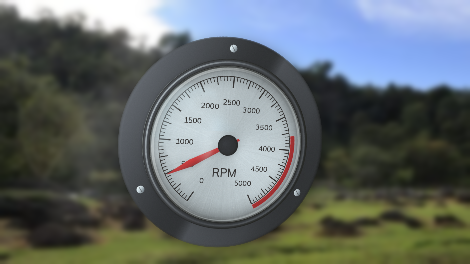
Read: 500 rpm
